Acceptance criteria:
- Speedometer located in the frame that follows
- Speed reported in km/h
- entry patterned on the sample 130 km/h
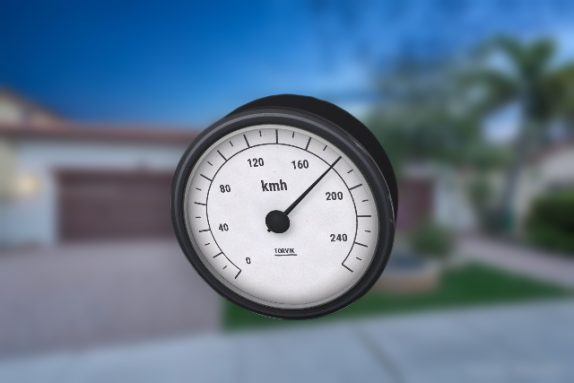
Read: 180 km/h
